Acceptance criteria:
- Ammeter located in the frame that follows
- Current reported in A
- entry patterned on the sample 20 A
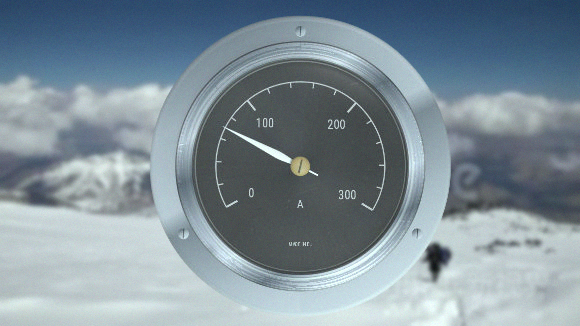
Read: 70 A
